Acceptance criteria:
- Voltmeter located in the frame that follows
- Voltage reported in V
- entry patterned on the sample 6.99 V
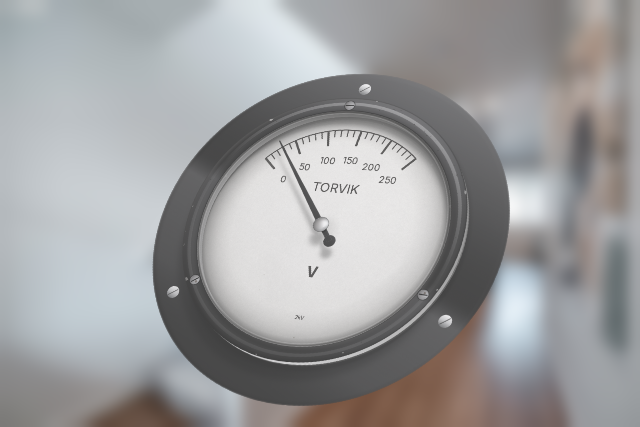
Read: 30 V
